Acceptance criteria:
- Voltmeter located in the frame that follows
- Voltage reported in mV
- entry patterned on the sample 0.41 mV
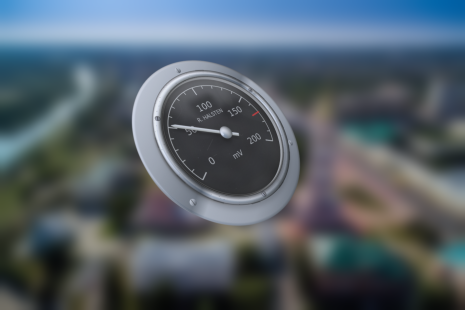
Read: 50 mV
